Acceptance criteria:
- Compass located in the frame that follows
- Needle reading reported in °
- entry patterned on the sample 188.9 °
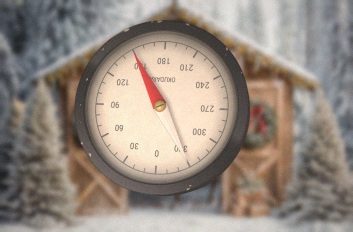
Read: 150 °
